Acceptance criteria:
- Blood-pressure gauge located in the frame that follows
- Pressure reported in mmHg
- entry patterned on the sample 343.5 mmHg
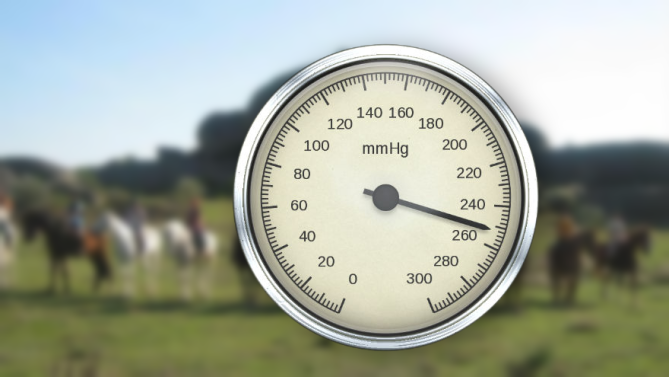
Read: 252 mmHg
